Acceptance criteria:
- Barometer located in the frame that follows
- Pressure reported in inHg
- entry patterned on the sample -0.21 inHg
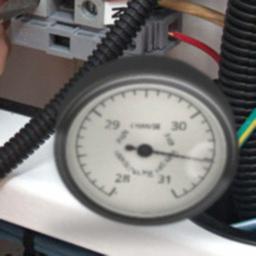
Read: 30.5 inHg
